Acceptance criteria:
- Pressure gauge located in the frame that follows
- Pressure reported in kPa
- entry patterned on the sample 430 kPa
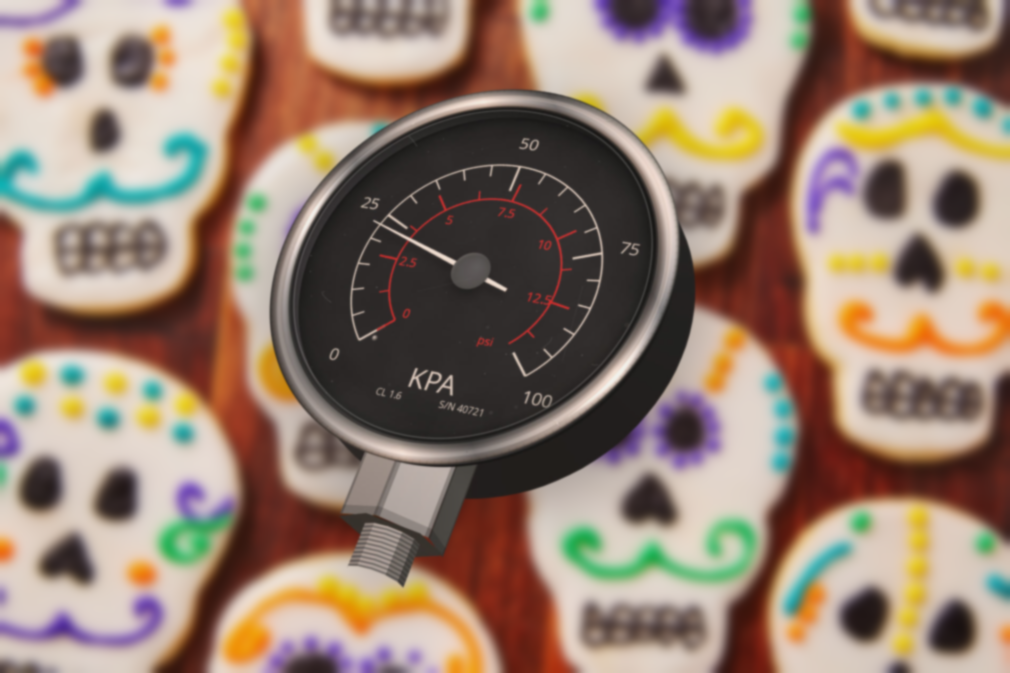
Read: 22.5 kPa
